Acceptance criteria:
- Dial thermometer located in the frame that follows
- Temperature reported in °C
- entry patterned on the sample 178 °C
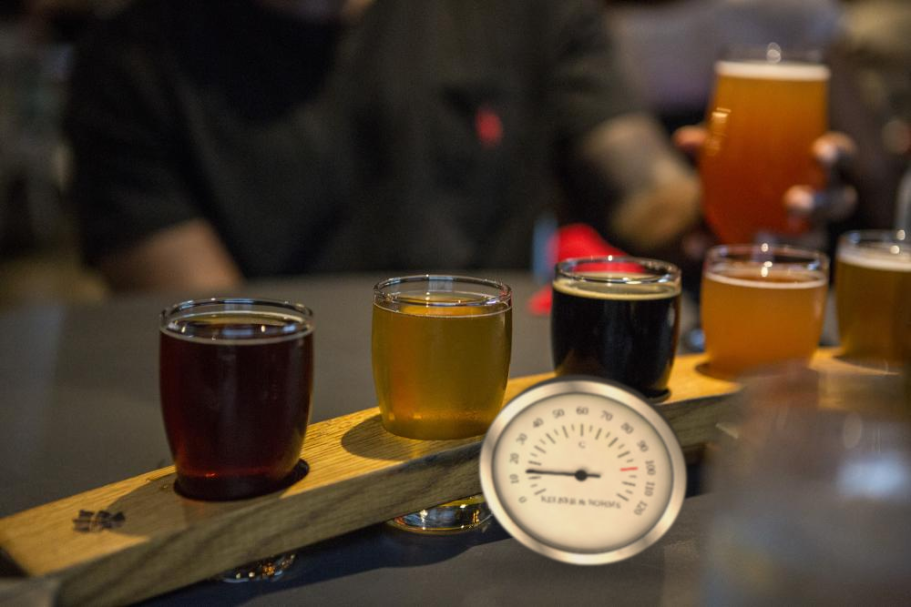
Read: 15 °C
